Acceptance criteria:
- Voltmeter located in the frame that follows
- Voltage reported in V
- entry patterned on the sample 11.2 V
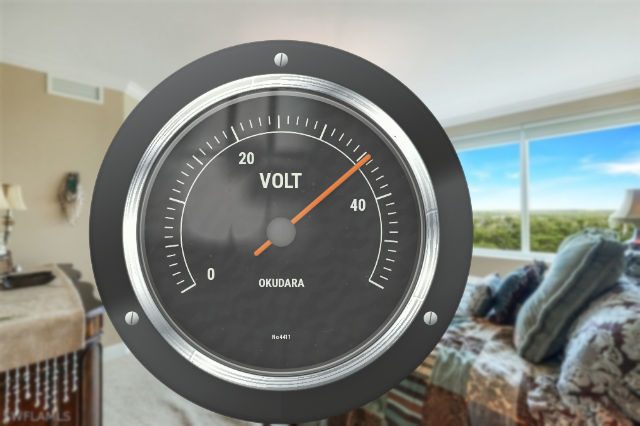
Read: 35.5 V
